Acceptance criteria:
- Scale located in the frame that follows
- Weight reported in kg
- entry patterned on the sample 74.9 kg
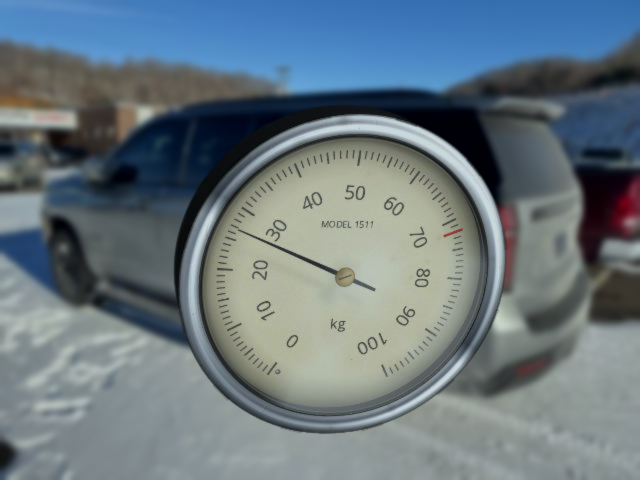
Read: 27 kg
